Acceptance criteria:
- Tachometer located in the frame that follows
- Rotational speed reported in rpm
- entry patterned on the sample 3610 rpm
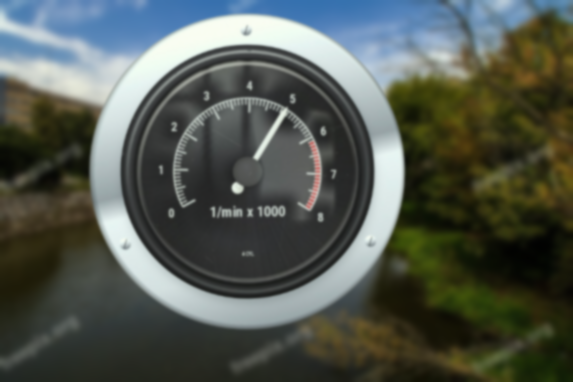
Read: 5000 rpm
